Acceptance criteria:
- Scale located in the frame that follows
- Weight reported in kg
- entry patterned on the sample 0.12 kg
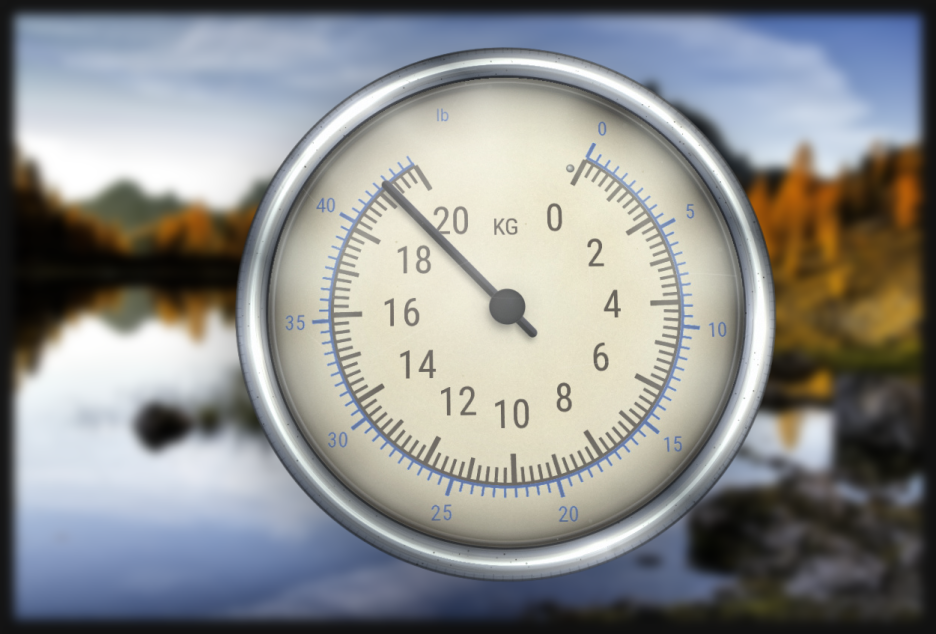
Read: 19.2 kg
